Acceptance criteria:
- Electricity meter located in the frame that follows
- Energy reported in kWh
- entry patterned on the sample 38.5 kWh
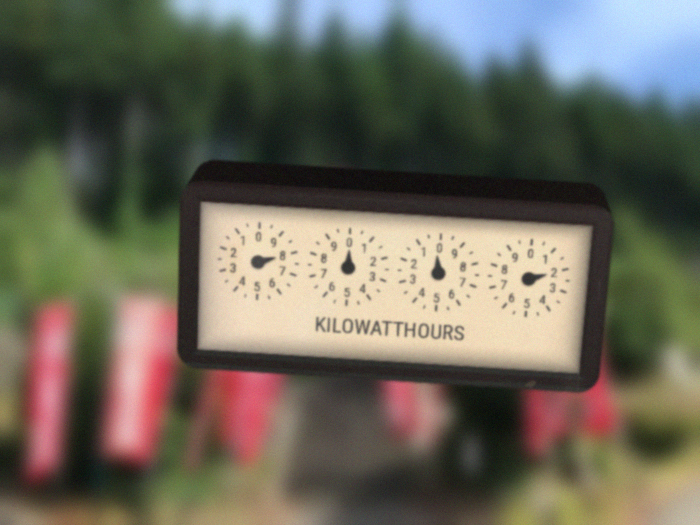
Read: 8002 kWh
